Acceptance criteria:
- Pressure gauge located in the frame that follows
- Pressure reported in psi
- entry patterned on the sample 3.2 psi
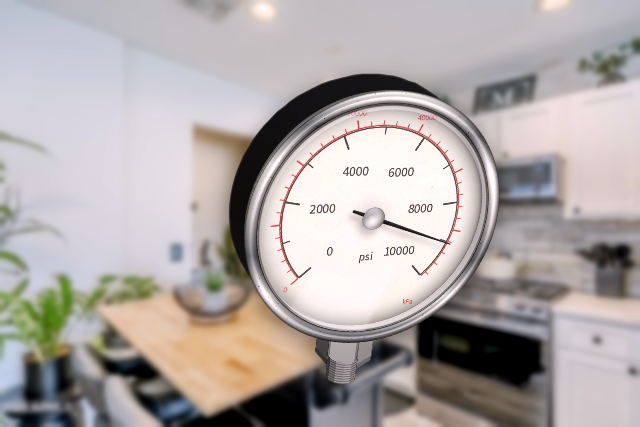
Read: 9000 psi
